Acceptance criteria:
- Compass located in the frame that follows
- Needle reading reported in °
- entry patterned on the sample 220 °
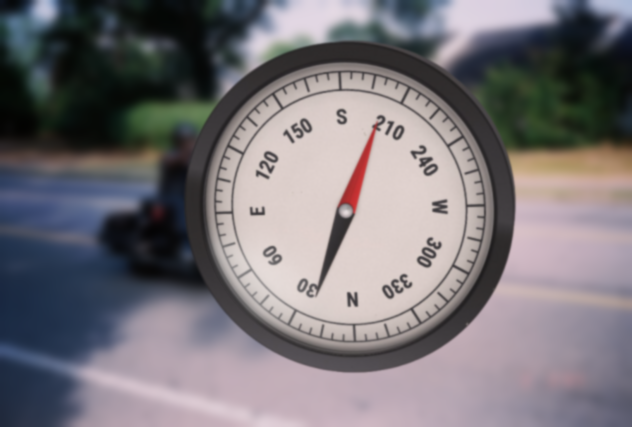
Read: 202.5 °
